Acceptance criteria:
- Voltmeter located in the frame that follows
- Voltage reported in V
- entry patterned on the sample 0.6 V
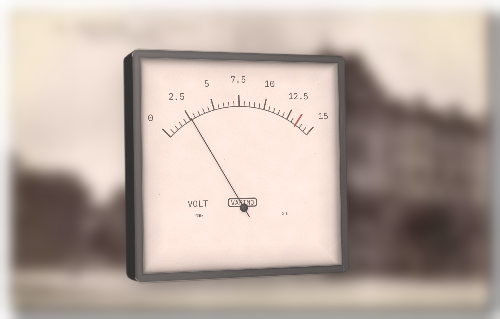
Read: 2.5 V
